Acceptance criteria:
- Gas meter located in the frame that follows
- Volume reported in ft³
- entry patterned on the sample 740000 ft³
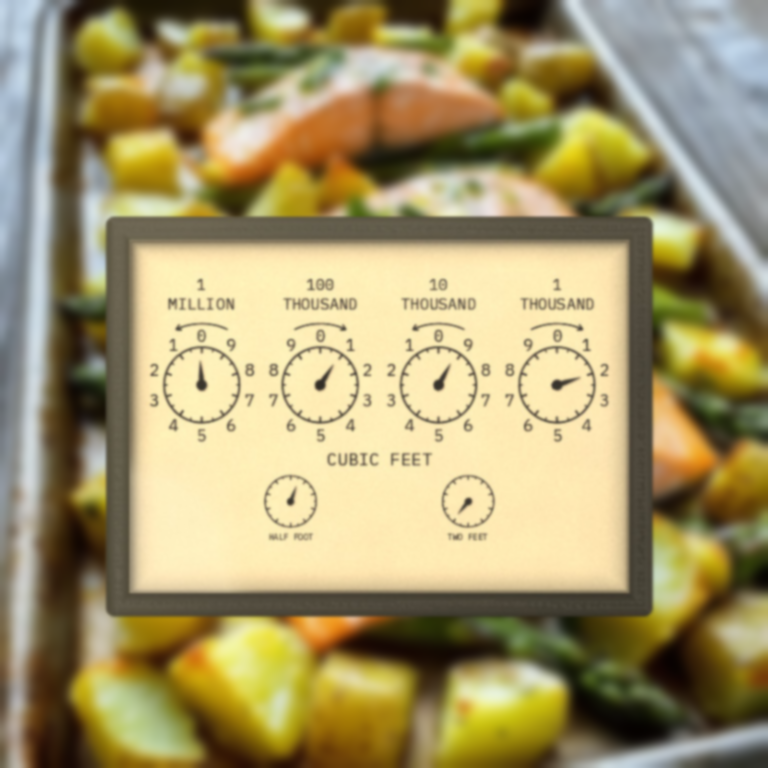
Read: 9200 ft³
